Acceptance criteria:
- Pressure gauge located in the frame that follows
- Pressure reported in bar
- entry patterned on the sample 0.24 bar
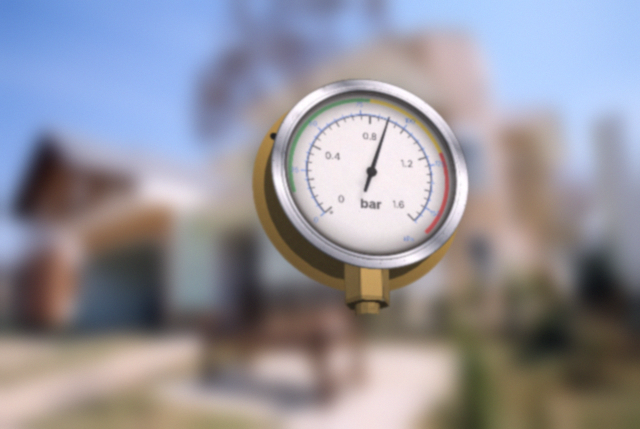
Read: 0.9 bar
